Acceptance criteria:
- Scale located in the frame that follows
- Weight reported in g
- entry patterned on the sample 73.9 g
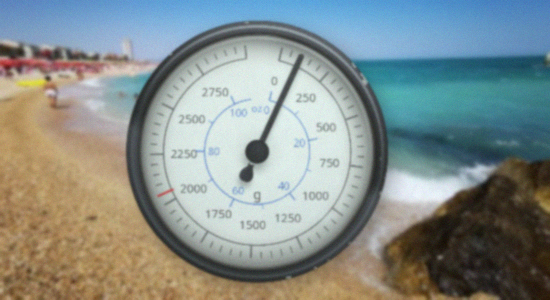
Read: 100 g
